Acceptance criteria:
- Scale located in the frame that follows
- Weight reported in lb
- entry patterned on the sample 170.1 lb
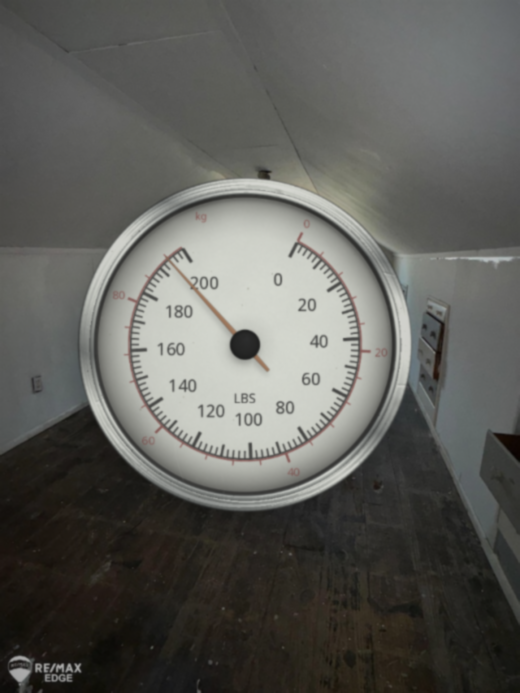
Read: 194 lb
